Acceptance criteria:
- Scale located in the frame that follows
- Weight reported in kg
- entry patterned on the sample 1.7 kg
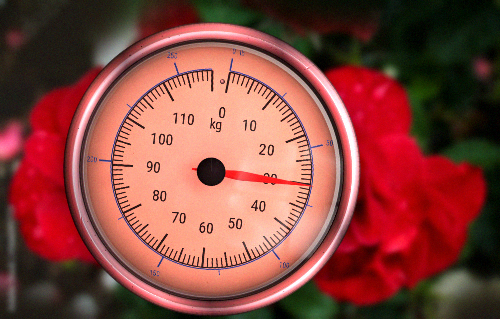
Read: 30 kg
